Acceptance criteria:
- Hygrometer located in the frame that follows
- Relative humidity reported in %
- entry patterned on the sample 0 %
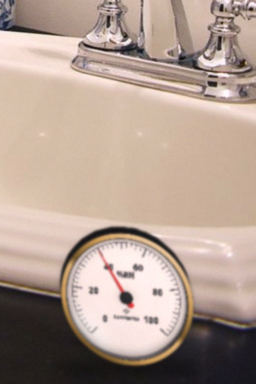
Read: 40 %
